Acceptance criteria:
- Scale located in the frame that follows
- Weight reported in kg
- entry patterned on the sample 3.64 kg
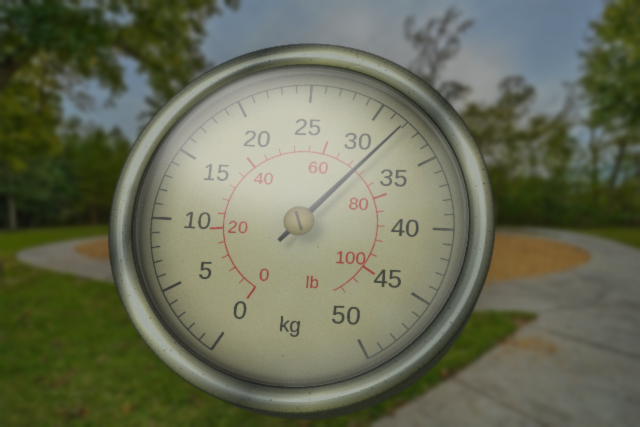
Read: 32 kg
